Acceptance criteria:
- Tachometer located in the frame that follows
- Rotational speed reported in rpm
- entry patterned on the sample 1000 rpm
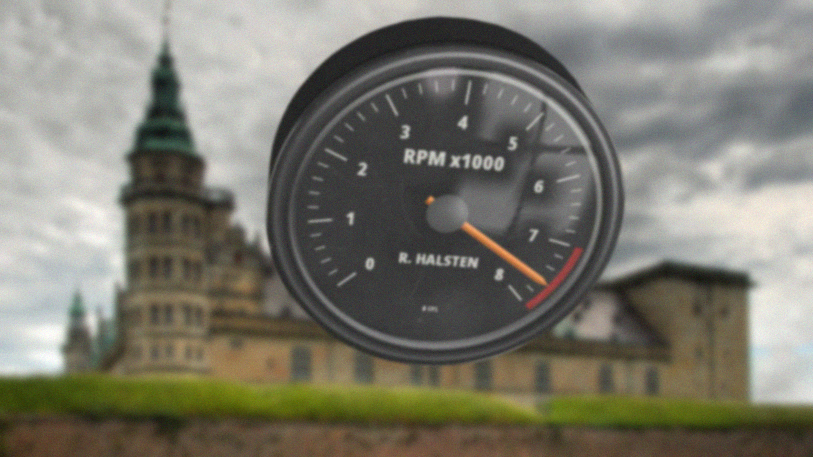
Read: 7600 rpm
